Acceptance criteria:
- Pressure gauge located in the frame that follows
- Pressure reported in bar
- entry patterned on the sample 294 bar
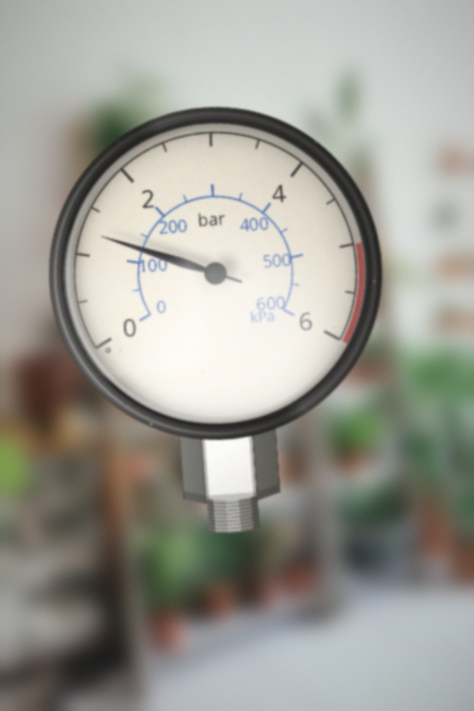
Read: 1.25 bar
